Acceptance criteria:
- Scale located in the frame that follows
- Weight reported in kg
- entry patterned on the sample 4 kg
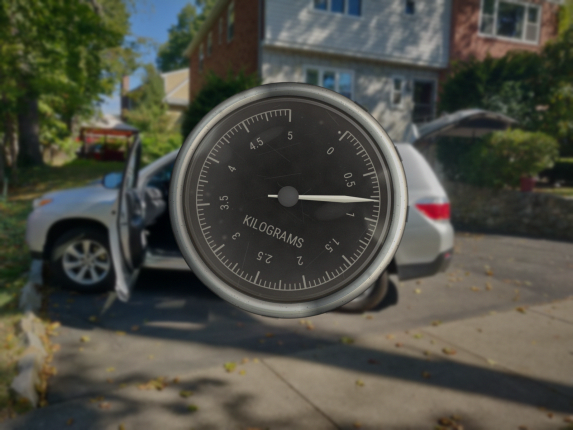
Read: 0.8 kg
